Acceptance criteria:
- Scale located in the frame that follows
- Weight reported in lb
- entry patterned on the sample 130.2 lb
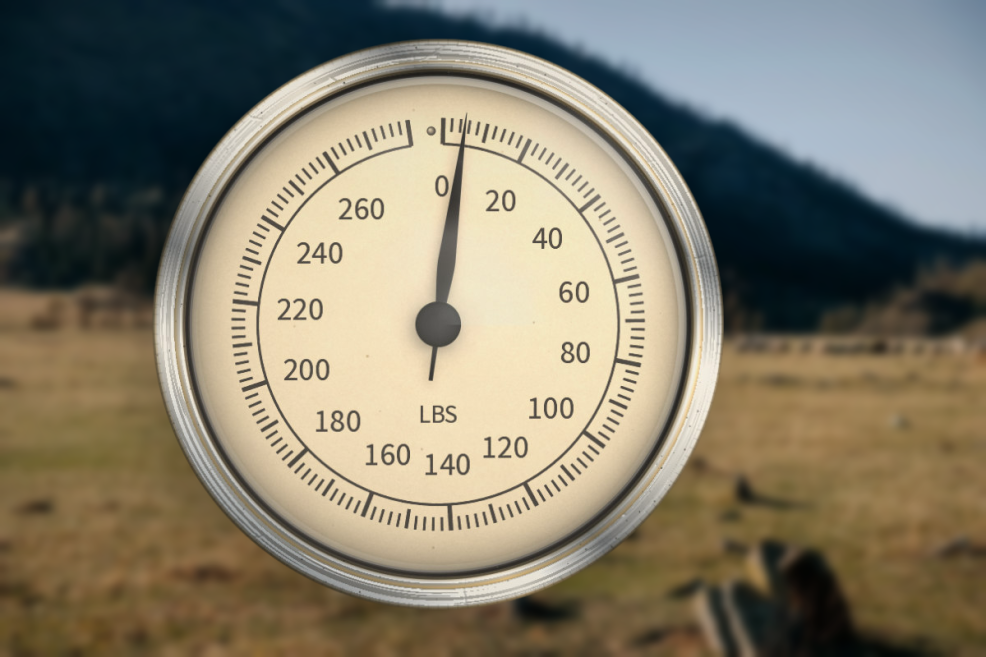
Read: 5 lb
